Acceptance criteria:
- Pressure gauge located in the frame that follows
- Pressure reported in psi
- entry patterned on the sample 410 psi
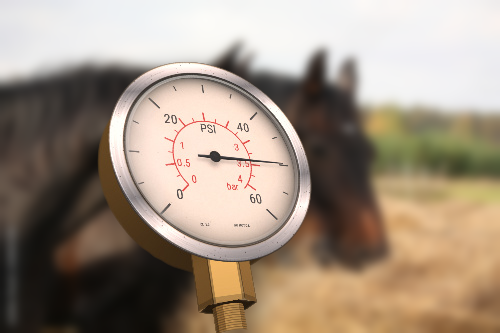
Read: 50 psi
